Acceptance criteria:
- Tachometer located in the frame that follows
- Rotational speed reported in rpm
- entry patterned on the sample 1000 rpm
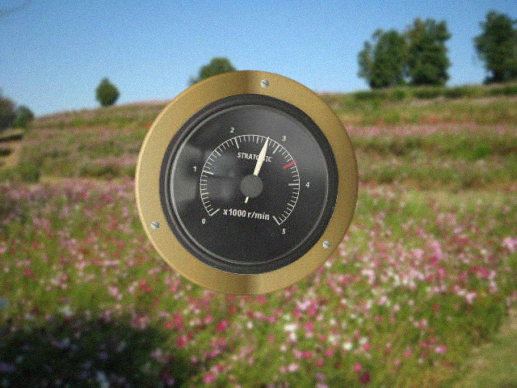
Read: 2700 rpm
